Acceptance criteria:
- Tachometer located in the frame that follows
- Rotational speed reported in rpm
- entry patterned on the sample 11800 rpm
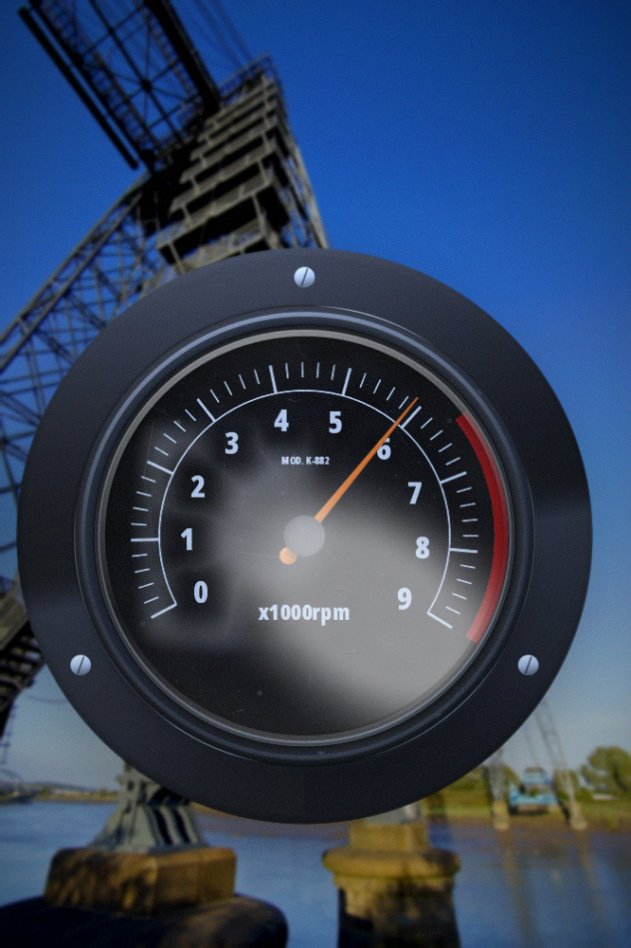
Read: 5900 rpm
